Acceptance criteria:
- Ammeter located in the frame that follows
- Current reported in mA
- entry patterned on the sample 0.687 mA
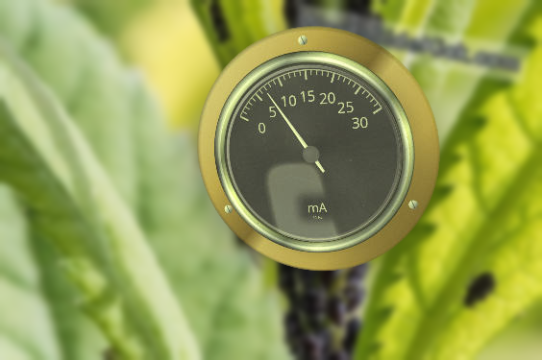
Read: 7 mA
